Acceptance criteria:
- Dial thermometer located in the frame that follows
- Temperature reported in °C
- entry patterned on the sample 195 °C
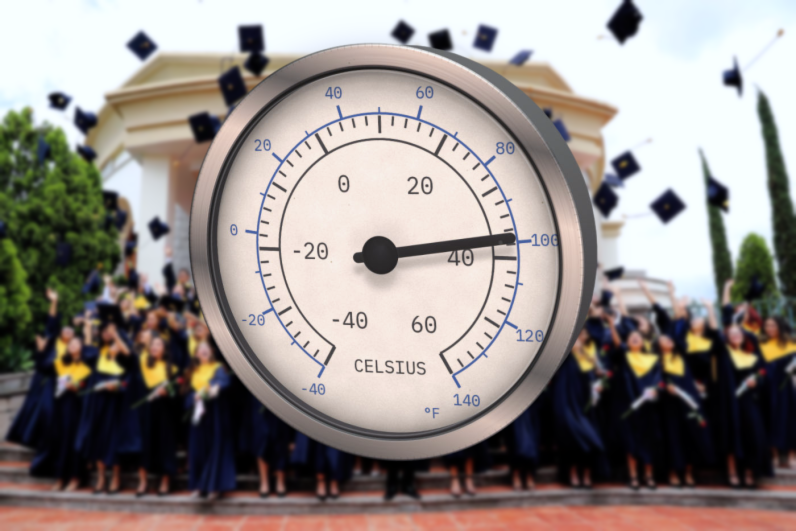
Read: 37 °C
